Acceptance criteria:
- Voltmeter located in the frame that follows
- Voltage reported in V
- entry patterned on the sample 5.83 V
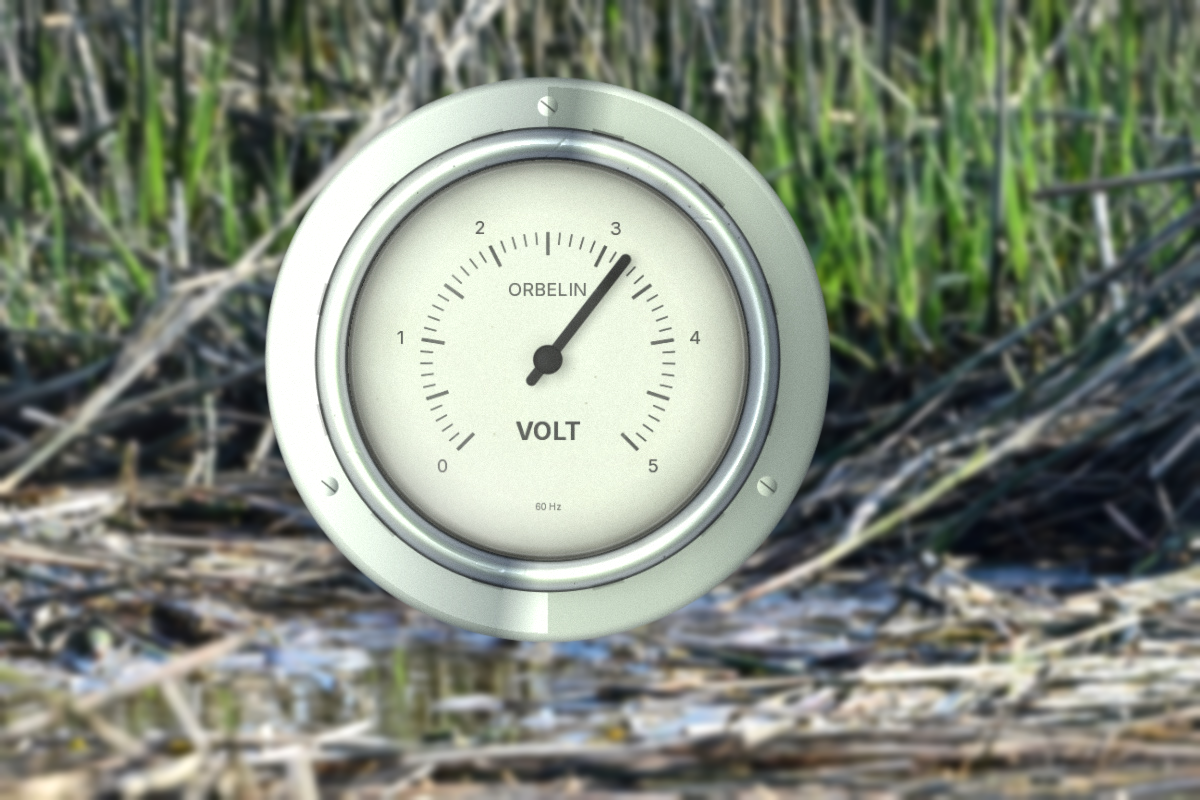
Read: 3.2 V
